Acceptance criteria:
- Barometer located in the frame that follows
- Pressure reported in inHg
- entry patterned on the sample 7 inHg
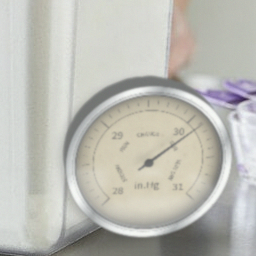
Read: 30.1 inHg
